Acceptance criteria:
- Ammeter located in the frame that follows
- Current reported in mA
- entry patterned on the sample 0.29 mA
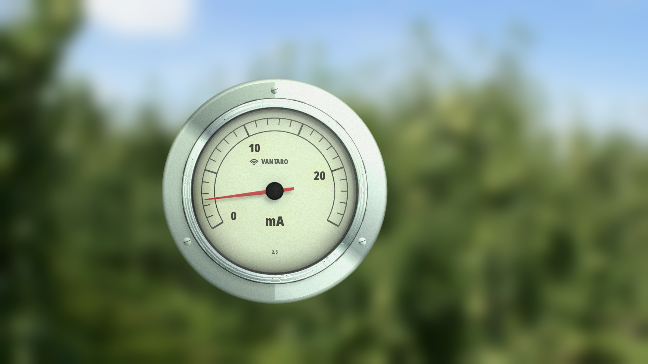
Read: 2.5 mA
